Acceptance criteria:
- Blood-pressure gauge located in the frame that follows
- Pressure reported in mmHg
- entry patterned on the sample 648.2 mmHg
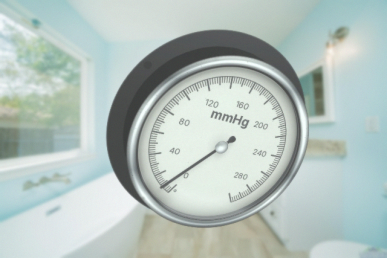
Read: 10 mmHg
